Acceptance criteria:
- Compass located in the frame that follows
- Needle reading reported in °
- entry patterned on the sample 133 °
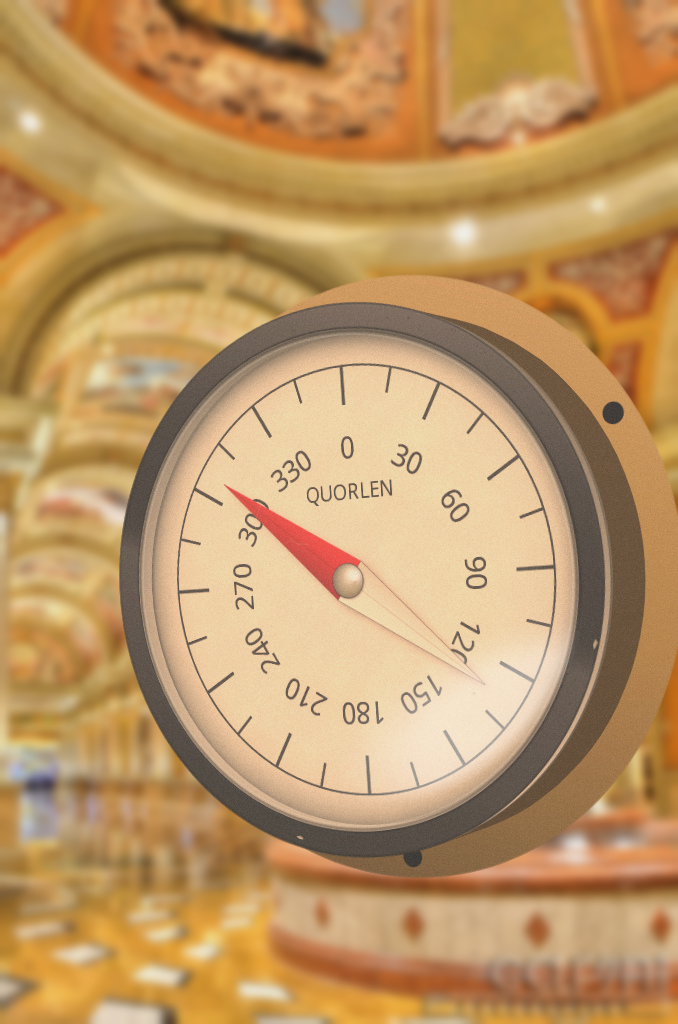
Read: 307.5 °
